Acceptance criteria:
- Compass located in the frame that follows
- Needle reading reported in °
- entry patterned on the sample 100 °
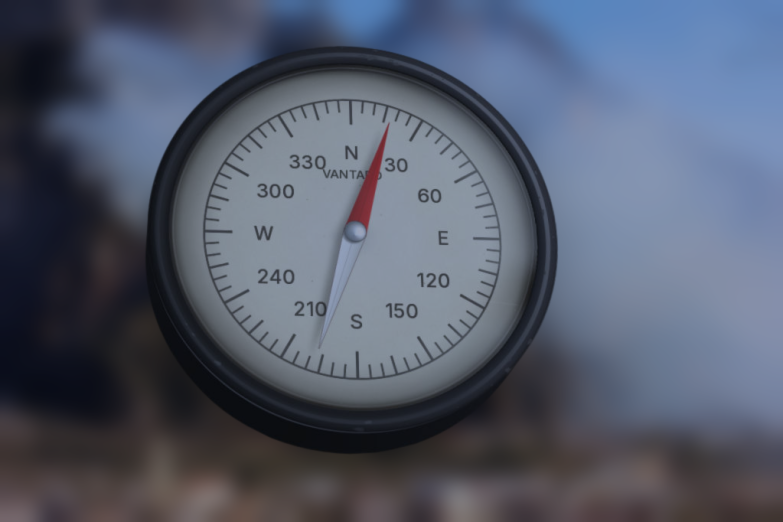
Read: 17.5 °
